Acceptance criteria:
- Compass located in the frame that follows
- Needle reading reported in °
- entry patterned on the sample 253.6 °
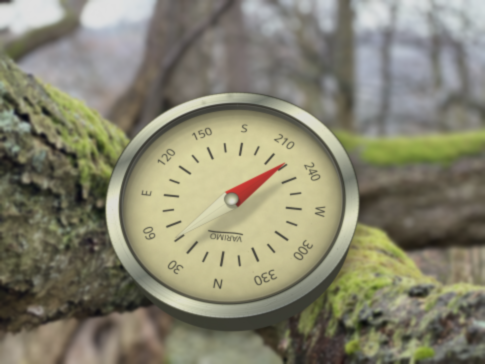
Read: 225 °
